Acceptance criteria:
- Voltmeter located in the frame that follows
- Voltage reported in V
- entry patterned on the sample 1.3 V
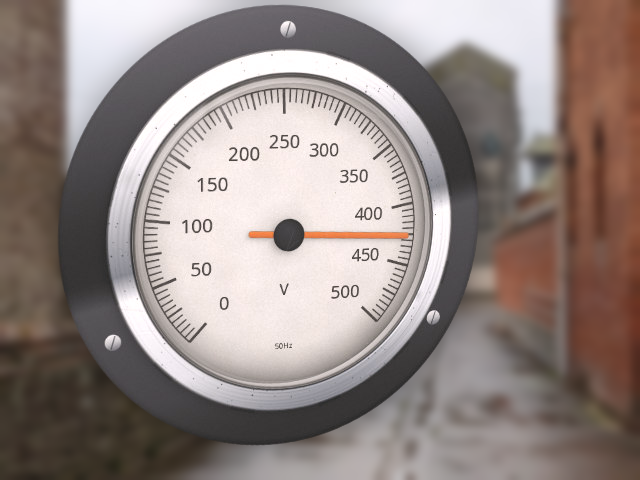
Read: 425 V
